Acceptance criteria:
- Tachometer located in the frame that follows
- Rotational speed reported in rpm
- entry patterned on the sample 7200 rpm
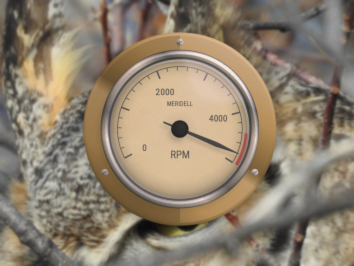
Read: 4800 rpm
